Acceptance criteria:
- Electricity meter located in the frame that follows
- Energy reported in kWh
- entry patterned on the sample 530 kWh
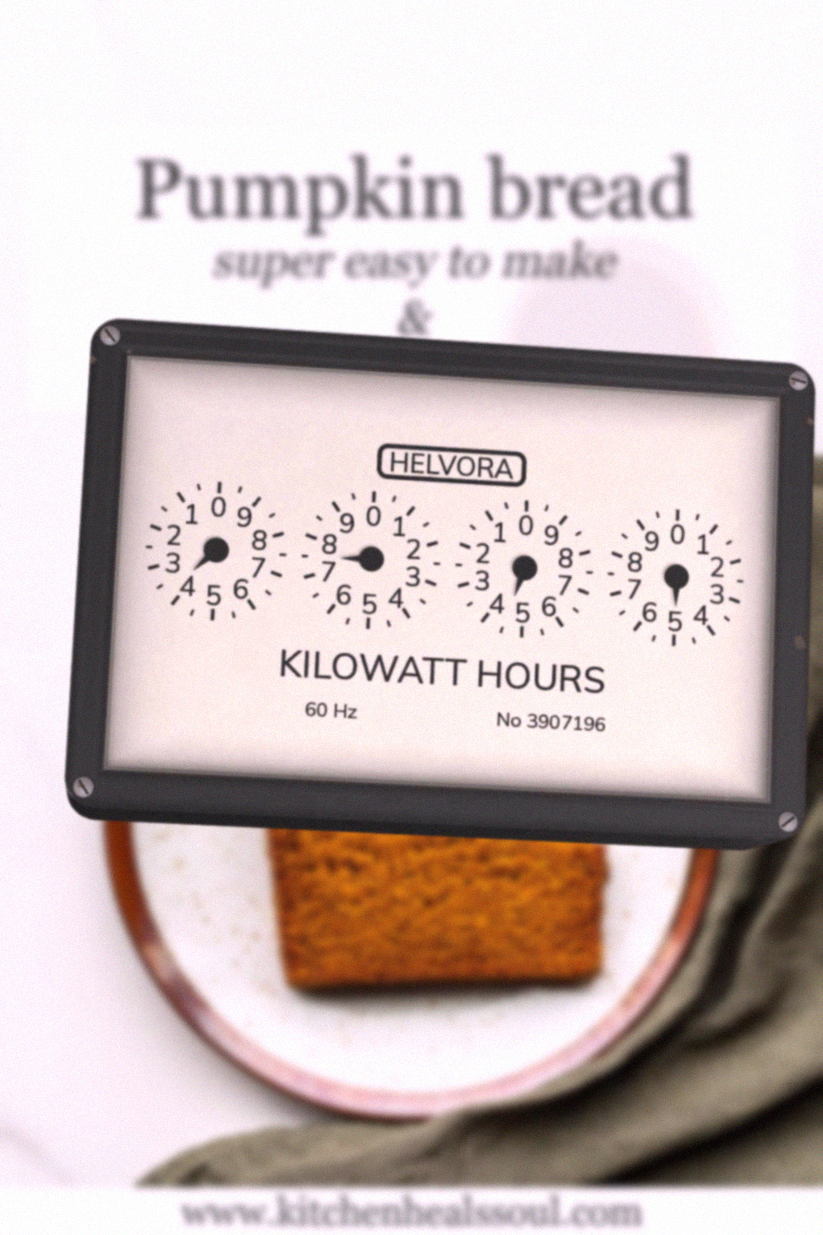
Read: 3745 kWh
